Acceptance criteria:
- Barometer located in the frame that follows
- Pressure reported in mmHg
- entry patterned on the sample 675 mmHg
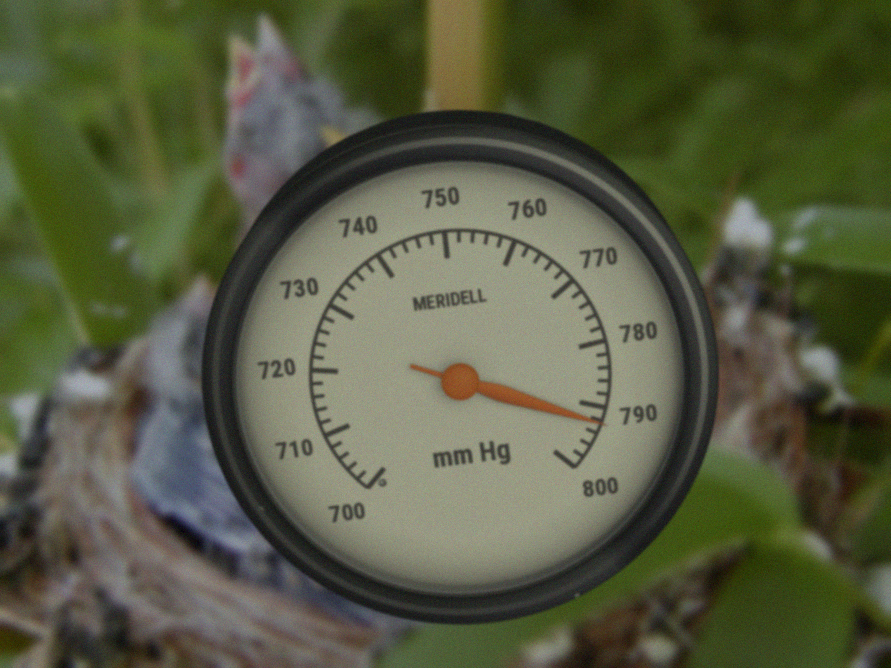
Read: 792 mmHg
